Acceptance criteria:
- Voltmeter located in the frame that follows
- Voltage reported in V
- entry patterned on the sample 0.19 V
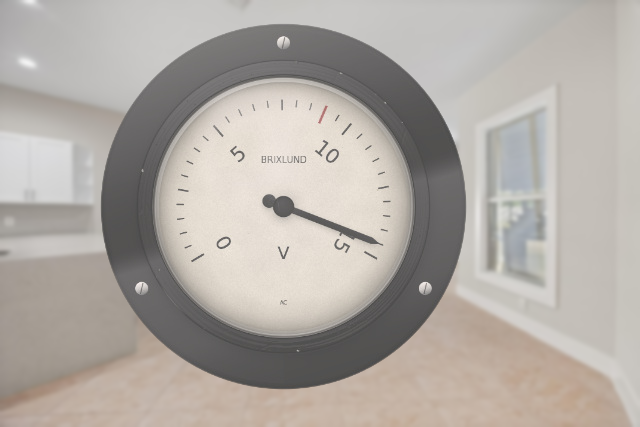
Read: 14.5 V
